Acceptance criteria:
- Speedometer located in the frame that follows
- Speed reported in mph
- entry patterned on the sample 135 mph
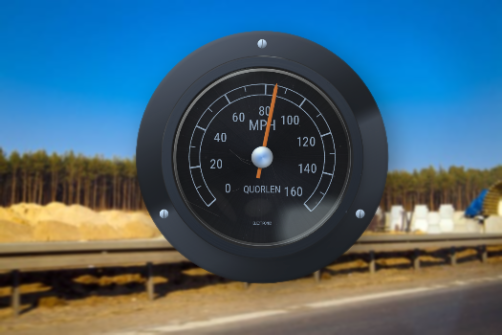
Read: 85 mph
